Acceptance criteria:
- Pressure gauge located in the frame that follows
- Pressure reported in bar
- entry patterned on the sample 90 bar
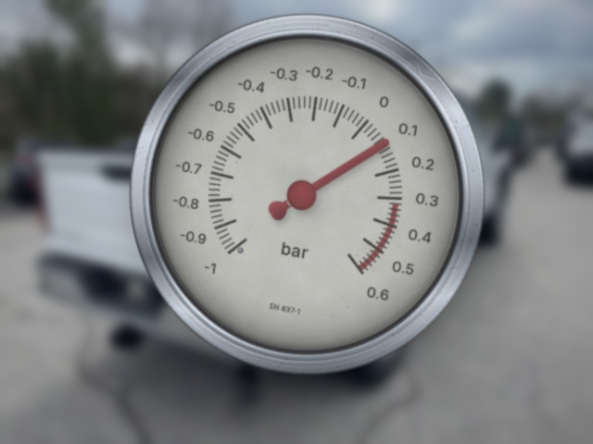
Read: 0.1 bar
